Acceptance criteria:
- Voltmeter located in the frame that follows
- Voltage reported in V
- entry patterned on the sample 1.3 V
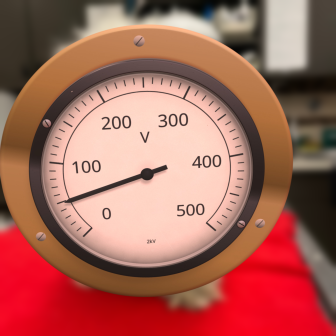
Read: 50 V
